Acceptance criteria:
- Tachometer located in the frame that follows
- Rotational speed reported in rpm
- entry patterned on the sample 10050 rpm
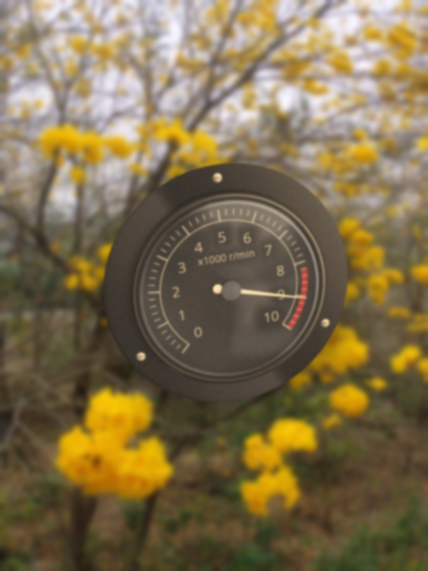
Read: 9000 rpm
